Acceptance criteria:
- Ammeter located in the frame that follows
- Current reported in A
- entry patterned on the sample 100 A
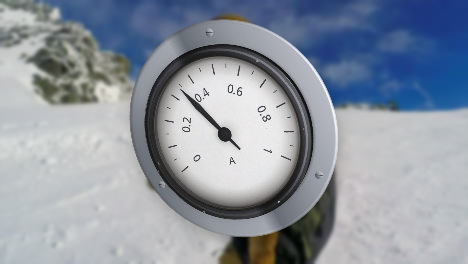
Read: 0.35 A
